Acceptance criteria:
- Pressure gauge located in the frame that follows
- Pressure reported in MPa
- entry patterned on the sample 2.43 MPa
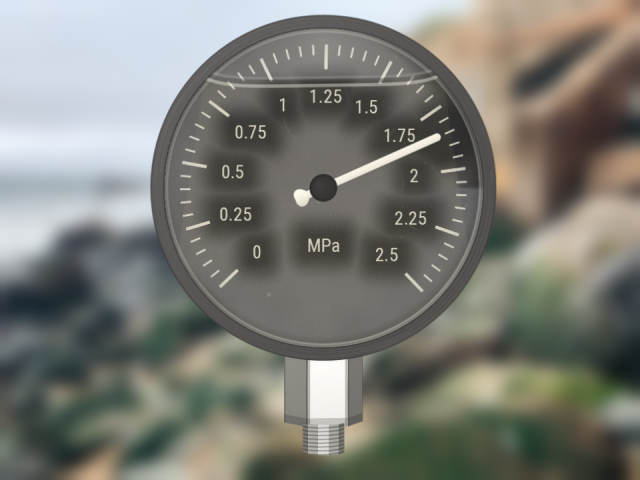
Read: 1.85 MPa
